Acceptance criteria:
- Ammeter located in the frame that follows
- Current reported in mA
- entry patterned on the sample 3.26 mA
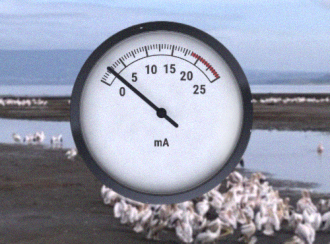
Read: 2.5 mA
